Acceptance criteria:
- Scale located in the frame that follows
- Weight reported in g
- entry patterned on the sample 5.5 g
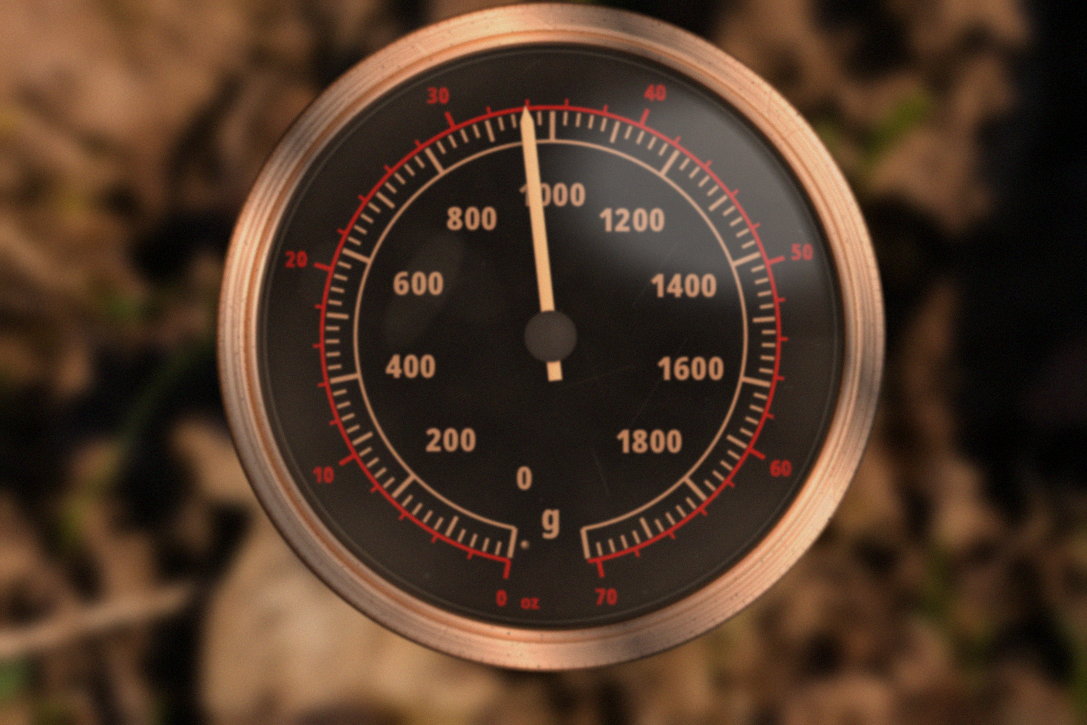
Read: 960 g
